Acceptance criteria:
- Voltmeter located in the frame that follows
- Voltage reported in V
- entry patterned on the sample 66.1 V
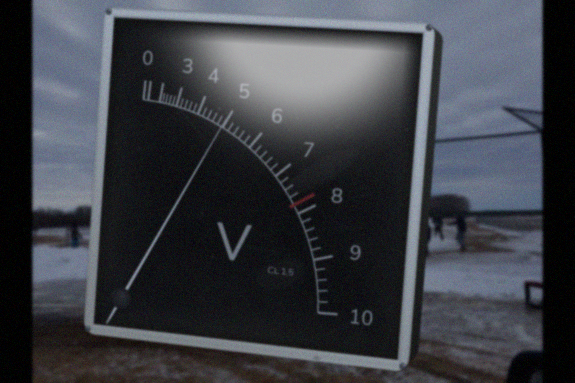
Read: 5 V
